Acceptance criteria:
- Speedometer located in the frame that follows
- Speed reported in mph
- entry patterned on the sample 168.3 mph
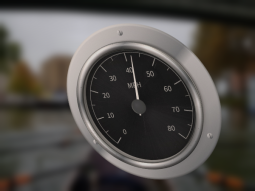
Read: 42.5 mph
